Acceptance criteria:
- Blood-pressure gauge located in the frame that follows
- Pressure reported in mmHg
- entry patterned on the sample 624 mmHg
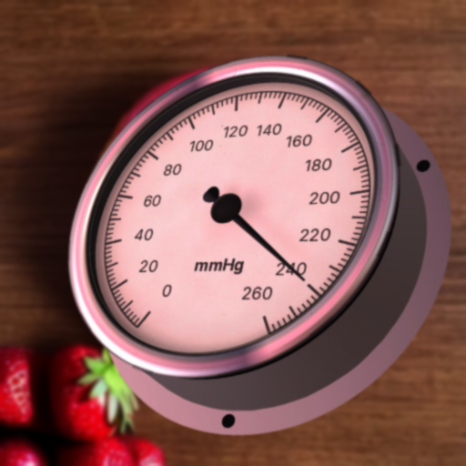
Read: 240 mmHg
